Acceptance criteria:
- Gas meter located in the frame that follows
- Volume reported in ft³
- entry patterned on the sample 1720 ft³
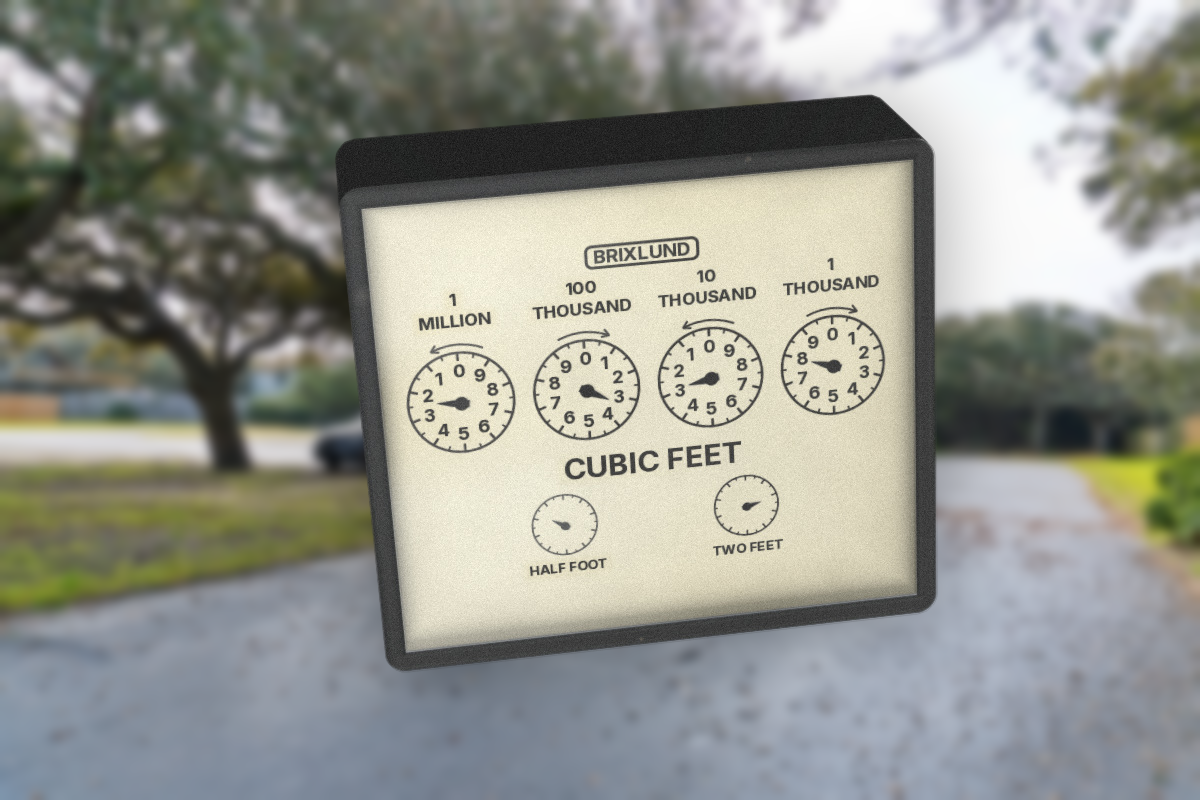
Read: 232800 ft³
